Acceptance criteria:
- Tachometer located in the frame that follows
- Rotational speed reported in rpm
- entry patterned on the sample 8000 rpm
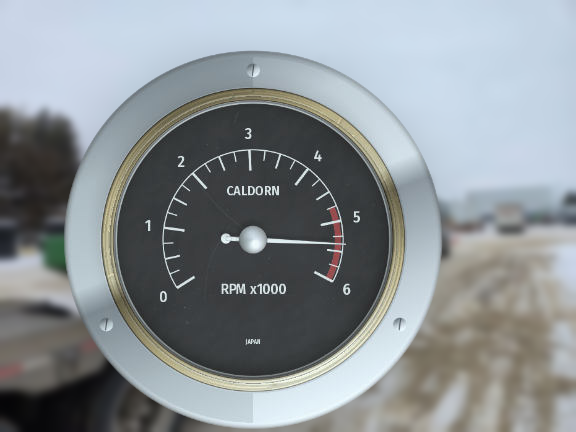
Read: 5375 rpm
